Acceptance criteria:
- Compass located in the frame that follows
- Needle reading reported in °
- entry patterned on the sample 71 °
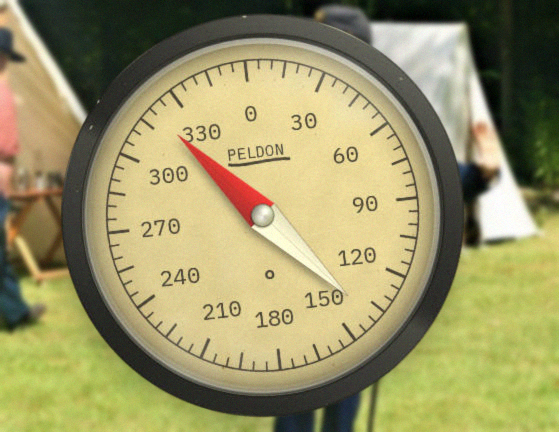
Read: 320 °
